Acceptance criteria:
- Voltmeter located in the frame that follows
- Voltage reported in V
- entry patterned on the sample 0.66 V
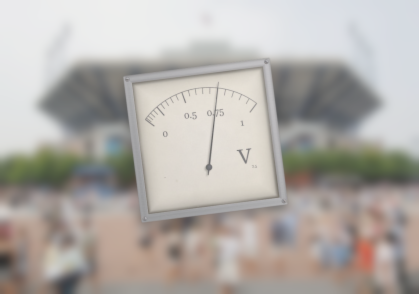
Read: 0.75 V
